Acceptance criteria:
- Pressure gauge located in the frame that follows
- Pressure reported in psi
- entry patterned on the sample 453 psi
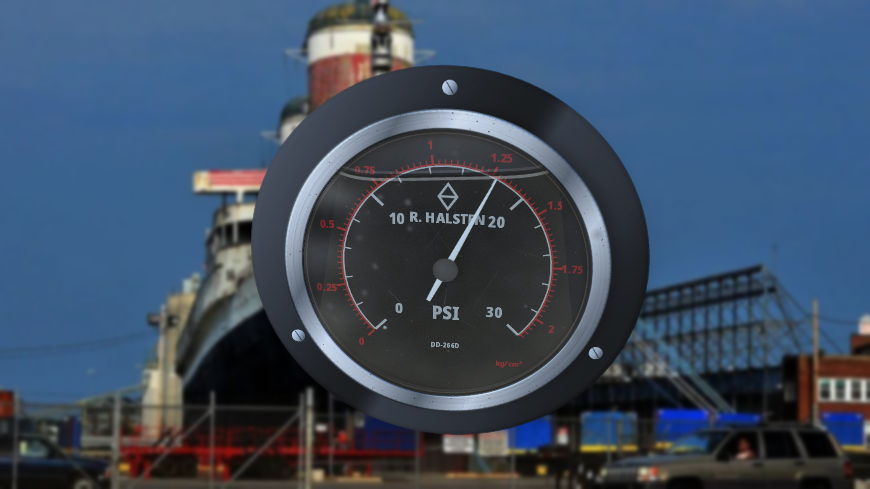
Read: 18 psi
